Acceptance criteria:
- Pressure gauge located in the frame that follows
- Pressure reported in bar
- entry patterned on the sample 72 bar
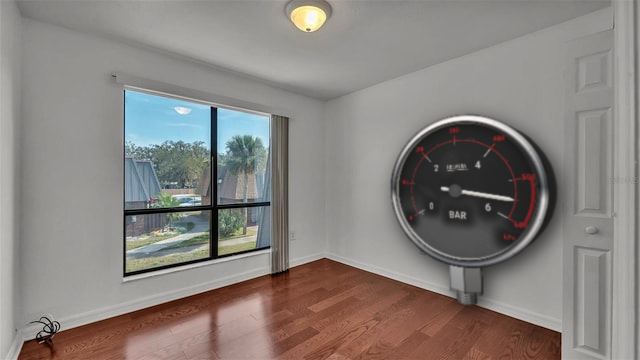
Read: 5.5 bar
